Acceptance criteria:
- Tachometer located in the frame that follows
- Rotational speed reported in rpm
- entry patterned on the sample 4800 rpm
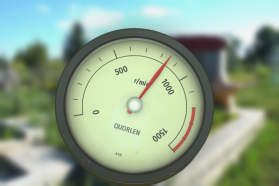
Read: 850 rpm
